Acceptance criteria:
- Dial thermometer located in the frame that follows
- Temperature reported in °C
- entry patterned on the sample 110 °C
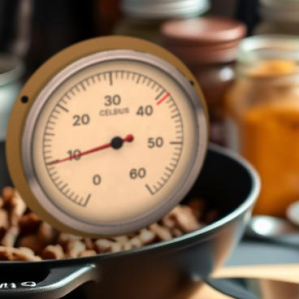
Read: 10 °C
